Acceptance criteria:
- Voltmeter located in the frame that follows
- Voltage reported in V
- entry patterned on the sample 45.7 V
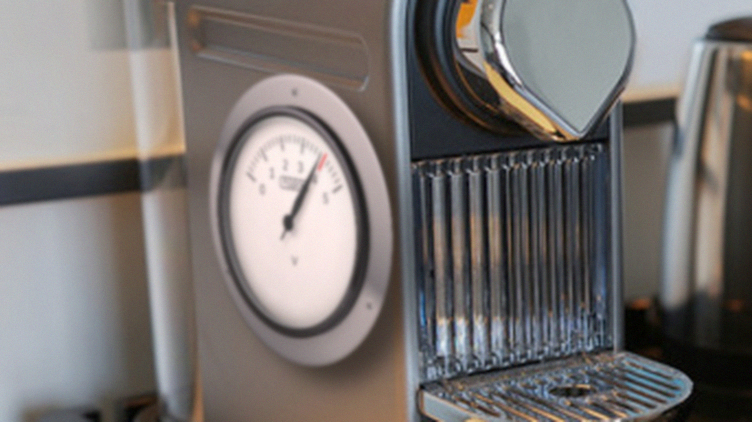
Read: 4 V
